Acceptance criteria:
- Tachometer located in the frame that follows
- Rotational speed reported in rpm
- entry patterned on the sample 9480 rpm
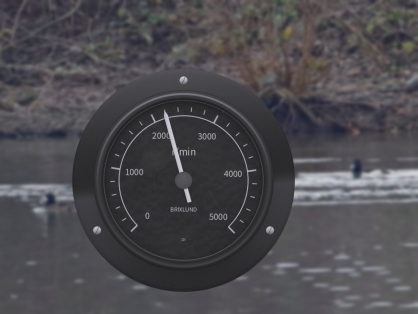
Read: 2200 rpm
